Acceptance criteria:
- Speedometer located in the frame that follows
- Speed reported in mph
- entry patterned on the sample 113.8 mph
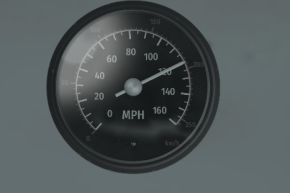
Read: 120 mph
